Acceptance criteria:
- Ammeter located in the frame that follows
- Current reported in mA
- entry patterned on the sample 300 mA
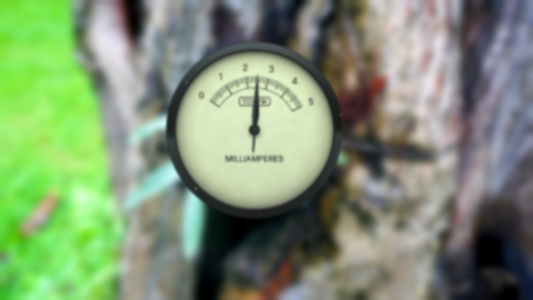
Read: 2.5 mA
